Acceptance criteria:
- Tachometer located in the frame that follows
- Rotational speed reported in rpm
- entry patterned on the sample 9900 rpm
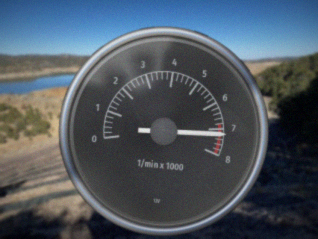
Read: 7200 rpm
